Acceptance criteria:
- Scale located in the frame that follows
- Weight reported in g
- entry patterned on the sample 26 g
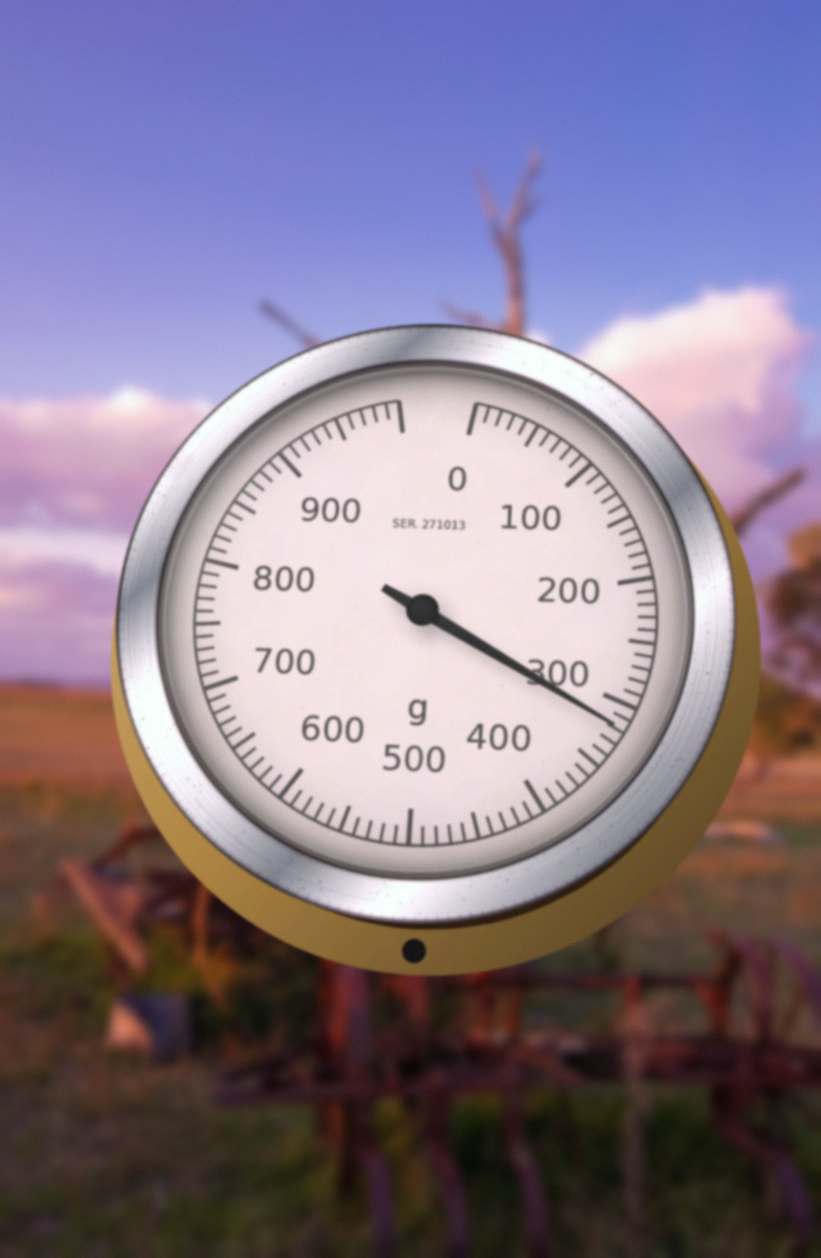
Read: 320 g
